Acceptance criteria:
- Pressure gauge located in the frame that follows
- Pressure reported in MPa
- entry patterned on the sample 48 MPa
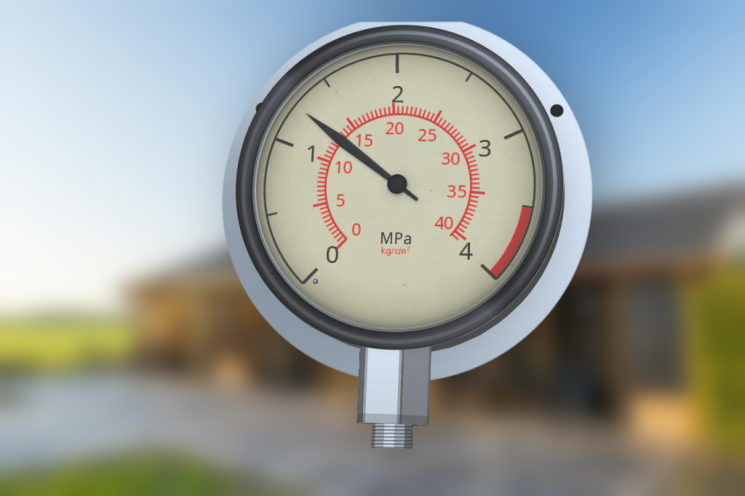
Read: 1.25 MPa
